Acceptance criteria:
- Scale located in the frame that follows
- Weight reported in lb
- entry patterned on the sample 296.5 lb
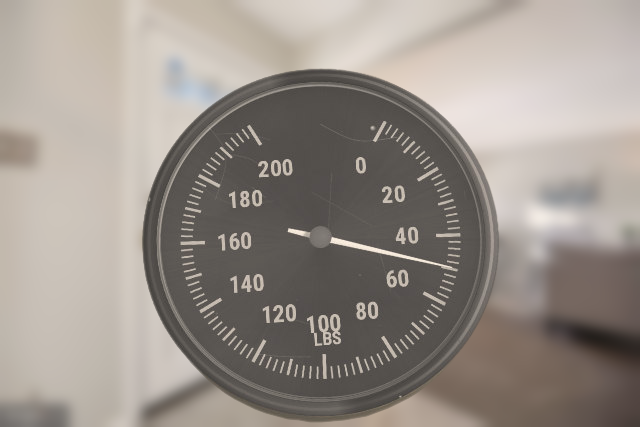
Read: 50 lb
